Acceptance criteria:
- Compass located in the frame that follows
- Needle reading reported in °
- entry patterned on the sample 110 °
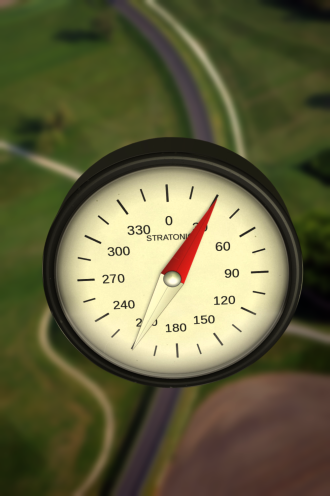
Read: 30 °
